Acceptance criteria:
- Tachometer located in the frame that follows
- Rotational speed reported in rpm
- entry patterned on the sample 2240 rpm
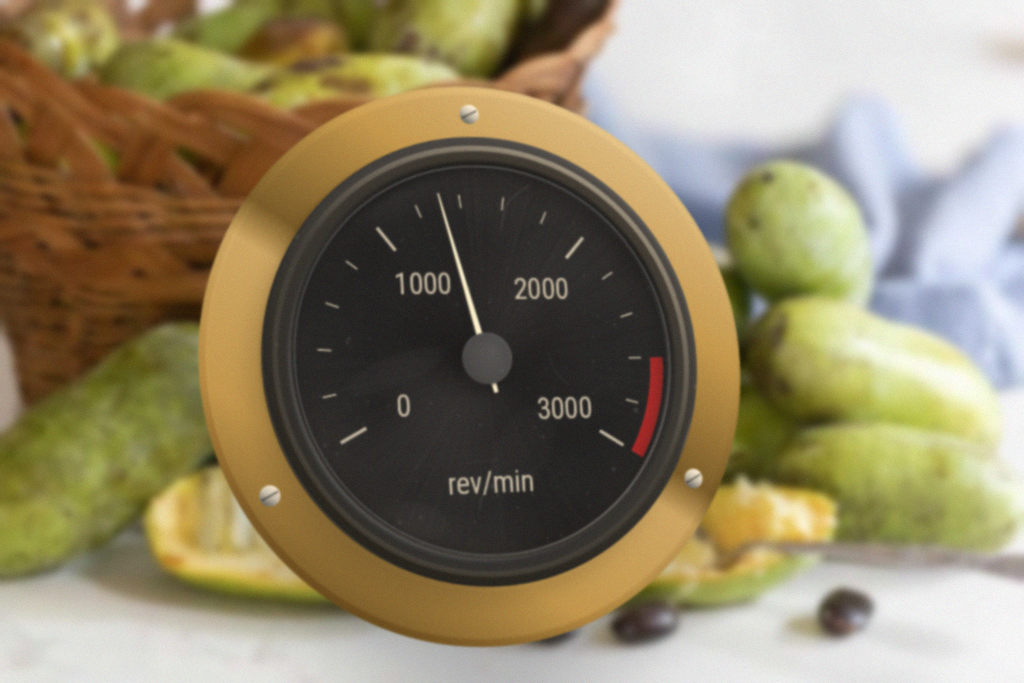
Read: 1300 rpm
